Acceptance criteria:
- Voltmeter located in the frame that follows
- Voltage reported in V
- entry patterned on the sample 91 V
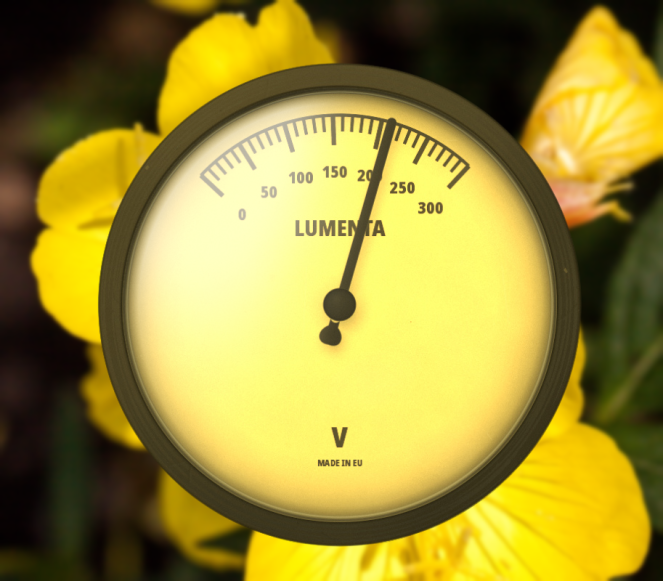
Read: 210 V
